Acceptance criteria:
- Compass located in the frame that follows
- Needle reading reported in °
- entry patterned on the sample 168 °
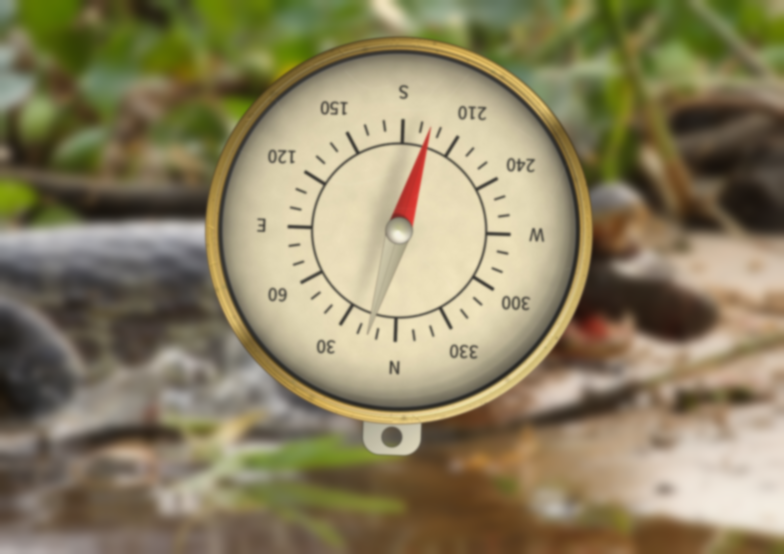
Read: 195 °
